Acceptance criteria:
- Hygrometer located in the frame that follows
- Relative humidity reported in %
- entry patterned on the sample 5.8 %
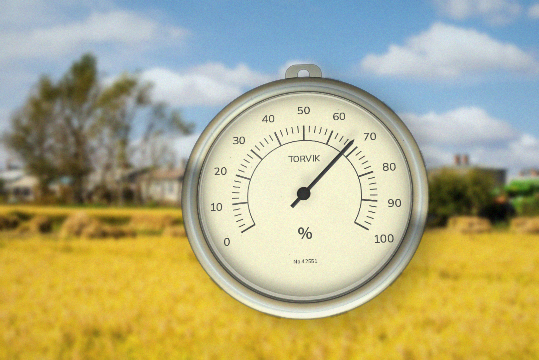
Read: 68 %
